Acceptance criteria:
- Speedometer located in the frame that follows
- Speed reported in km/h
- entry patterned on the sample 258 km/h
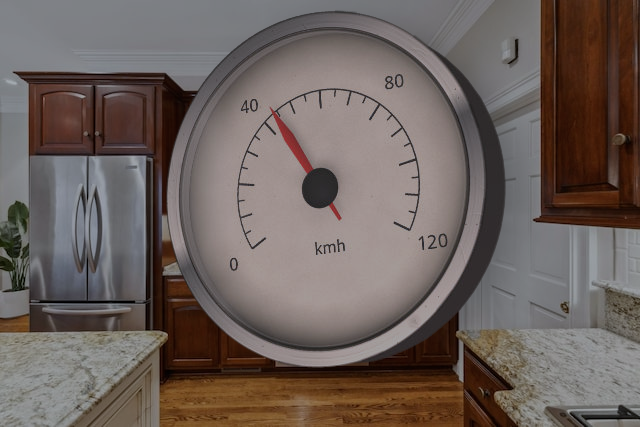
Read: 45 km/h
